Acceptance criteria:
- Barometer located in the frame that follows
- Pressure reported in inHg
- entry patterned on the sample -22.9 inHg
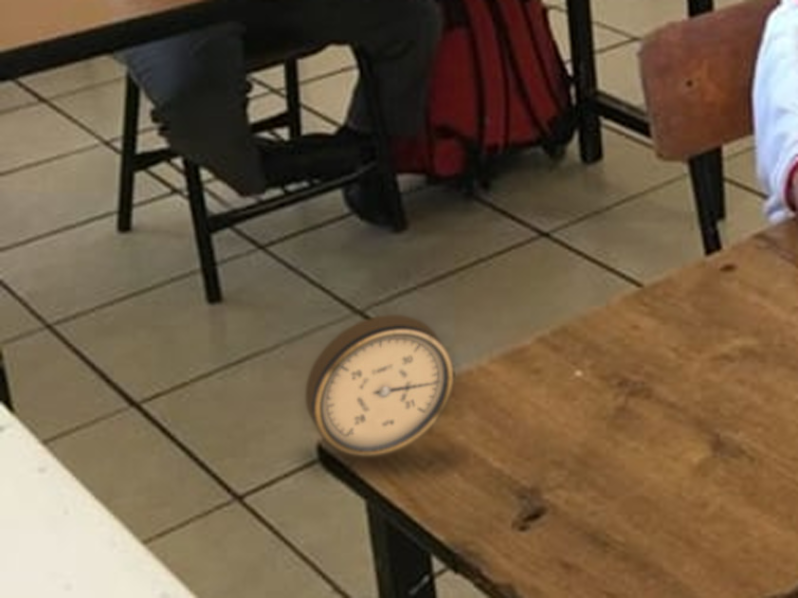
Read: 30.6 inHg
